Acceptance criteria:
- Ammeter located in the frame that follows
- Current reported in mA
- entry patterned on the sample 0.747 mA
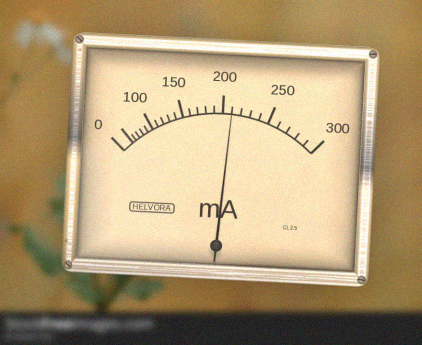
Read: 210 mA
